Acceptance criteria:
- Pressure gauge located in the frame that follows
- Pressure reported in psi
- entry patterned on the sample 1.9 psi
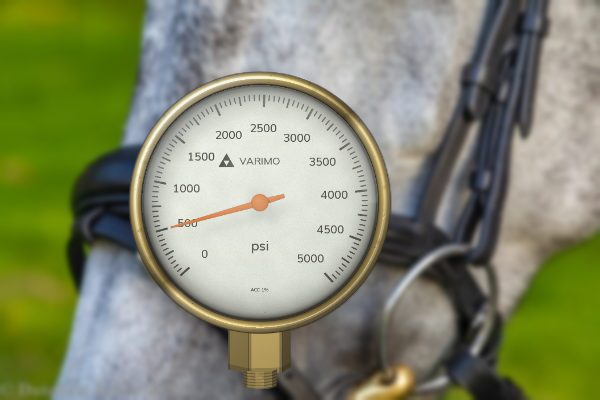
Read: 500 psi
